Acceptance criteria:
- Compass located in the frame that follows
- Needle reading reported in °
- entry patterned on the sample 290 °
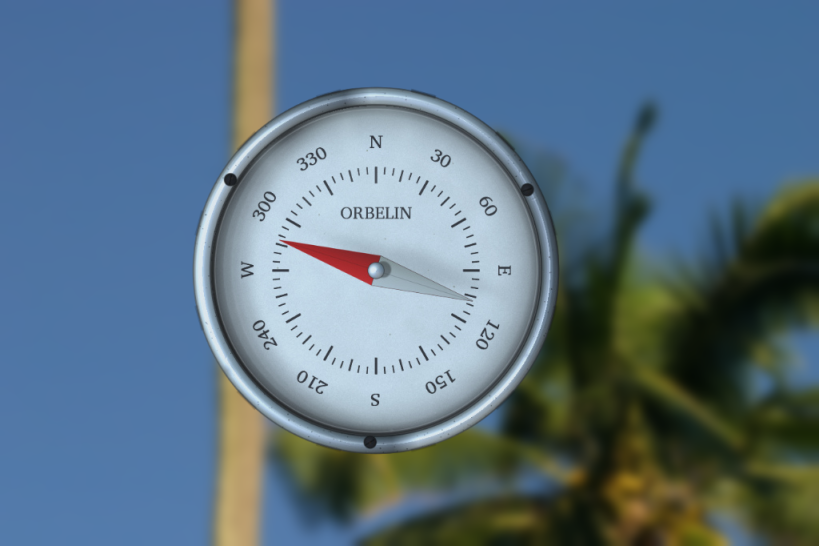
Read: 287.5 °
